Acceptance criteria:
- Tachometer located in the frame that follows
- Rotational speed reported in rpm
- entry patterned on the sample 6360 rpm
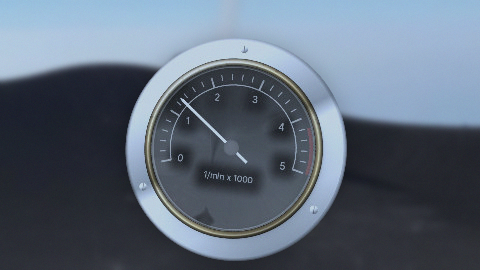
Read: 1300 rpm
